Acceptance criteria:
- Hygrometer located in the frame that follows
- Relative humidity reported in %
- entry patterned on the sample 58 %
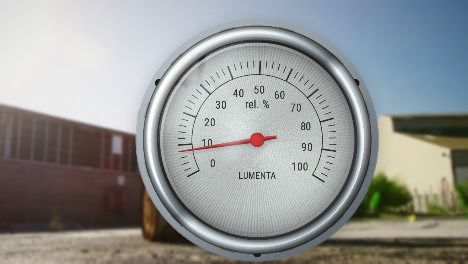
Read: 8 %
